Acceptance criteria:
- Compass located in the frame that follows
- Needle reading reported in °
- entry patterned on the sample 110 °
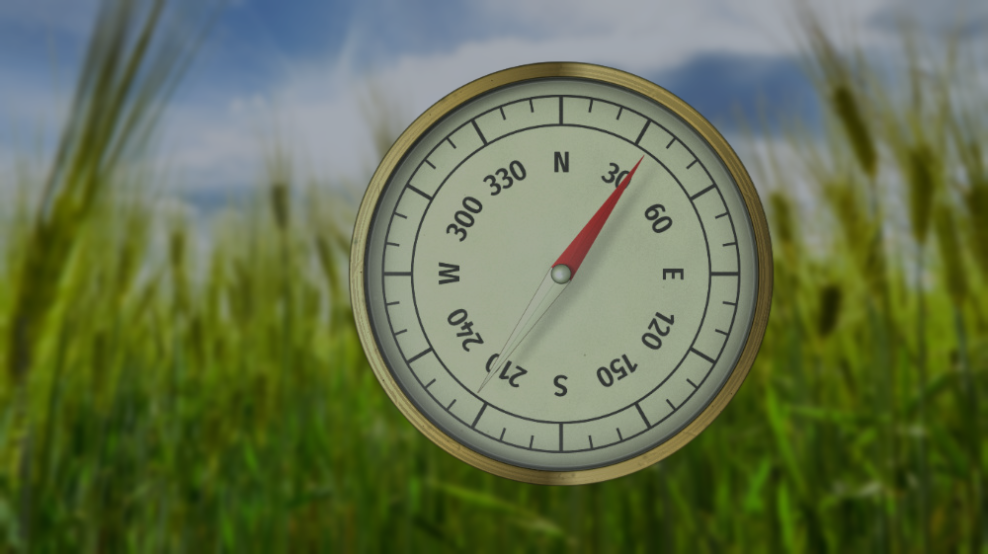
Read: 35 °
